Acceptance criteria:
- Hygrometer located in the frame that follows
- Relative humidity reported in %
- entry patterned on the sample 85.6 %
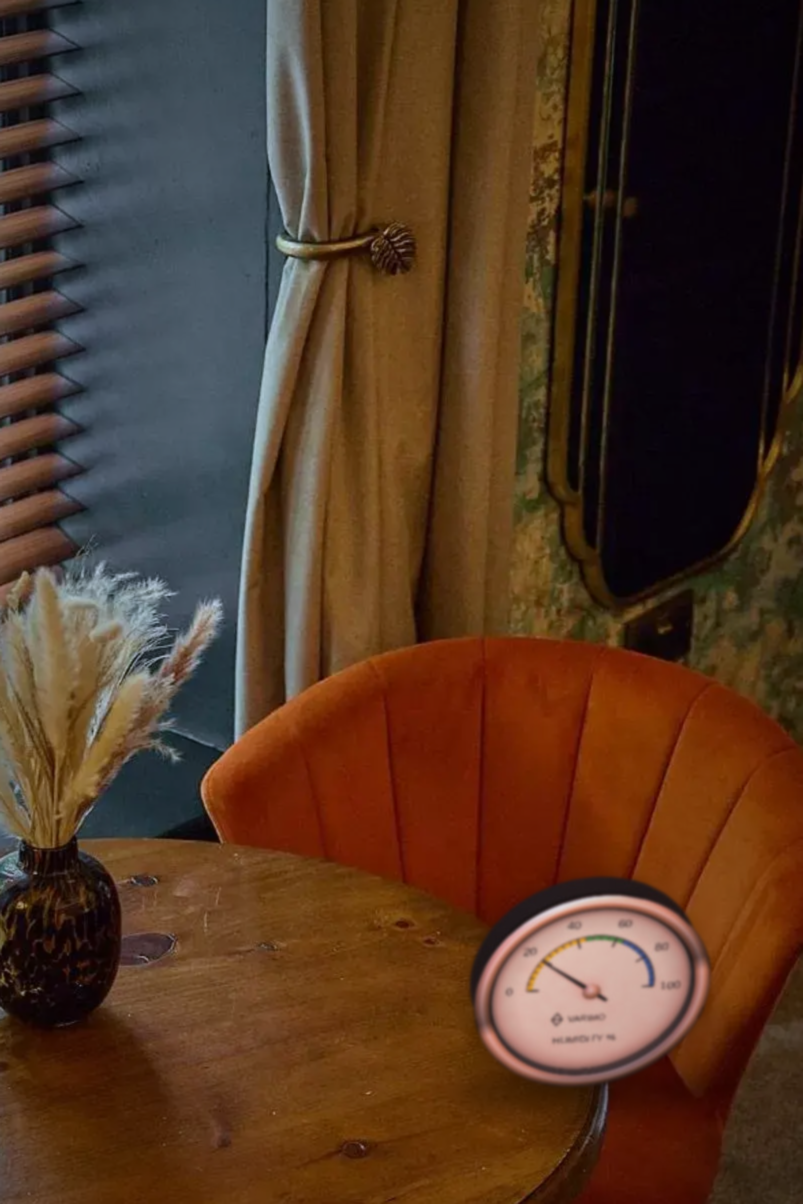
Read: 20 %
